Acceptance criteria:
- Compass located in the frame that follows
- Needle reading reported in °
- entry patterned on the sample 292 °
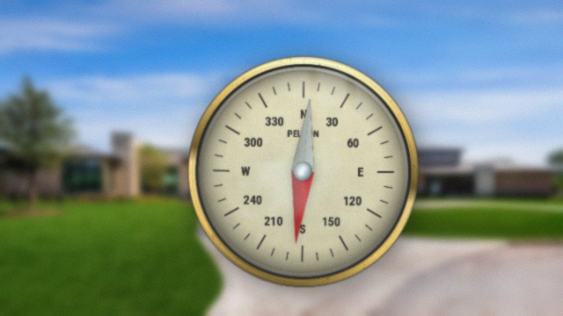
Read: 185 °
